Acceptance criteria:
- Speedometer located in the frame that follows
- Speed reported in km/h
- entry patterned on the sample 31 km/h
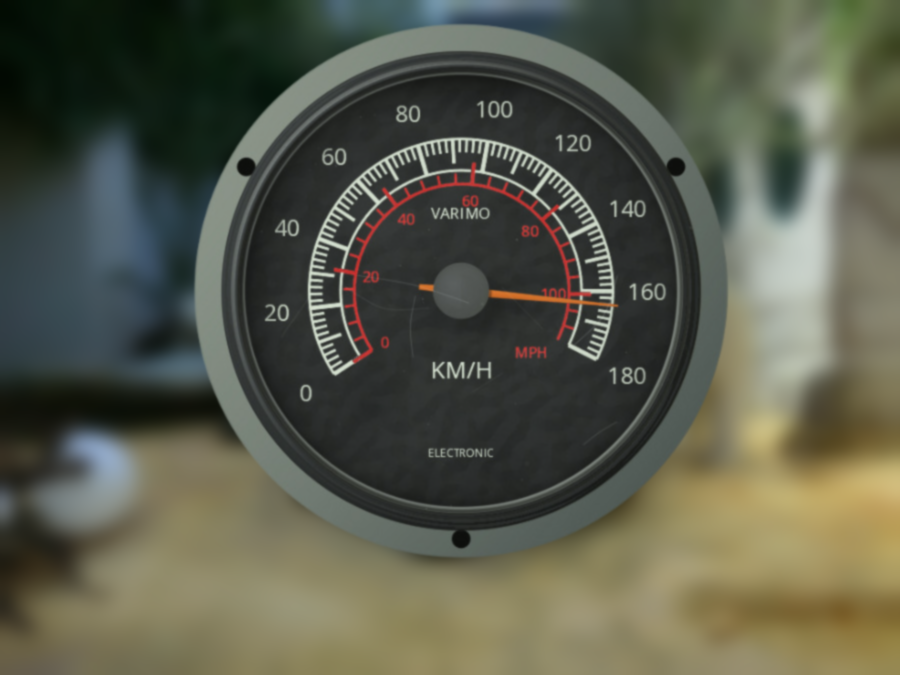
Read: 164 km/h
